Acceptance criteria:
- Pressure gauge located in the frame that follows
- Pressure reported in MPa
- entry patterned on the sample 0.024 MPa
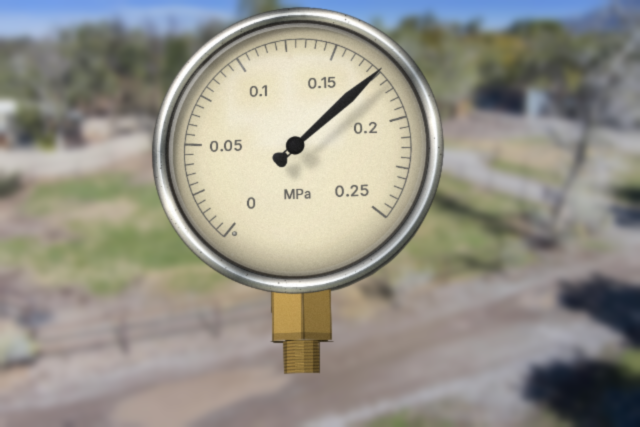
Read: 0.175 MPa
